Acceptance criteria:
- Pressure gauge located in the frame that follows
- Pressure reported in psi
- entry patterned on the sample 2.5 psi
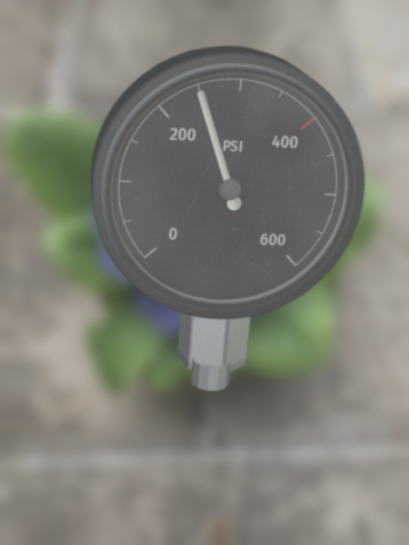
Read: 250 psi
